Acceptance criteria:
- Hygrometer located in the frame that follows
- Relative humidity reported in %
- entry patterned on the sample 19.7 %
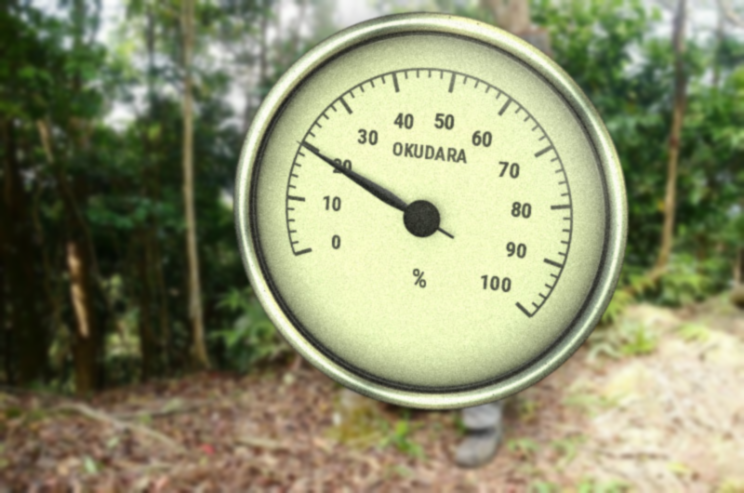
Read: 20 %
